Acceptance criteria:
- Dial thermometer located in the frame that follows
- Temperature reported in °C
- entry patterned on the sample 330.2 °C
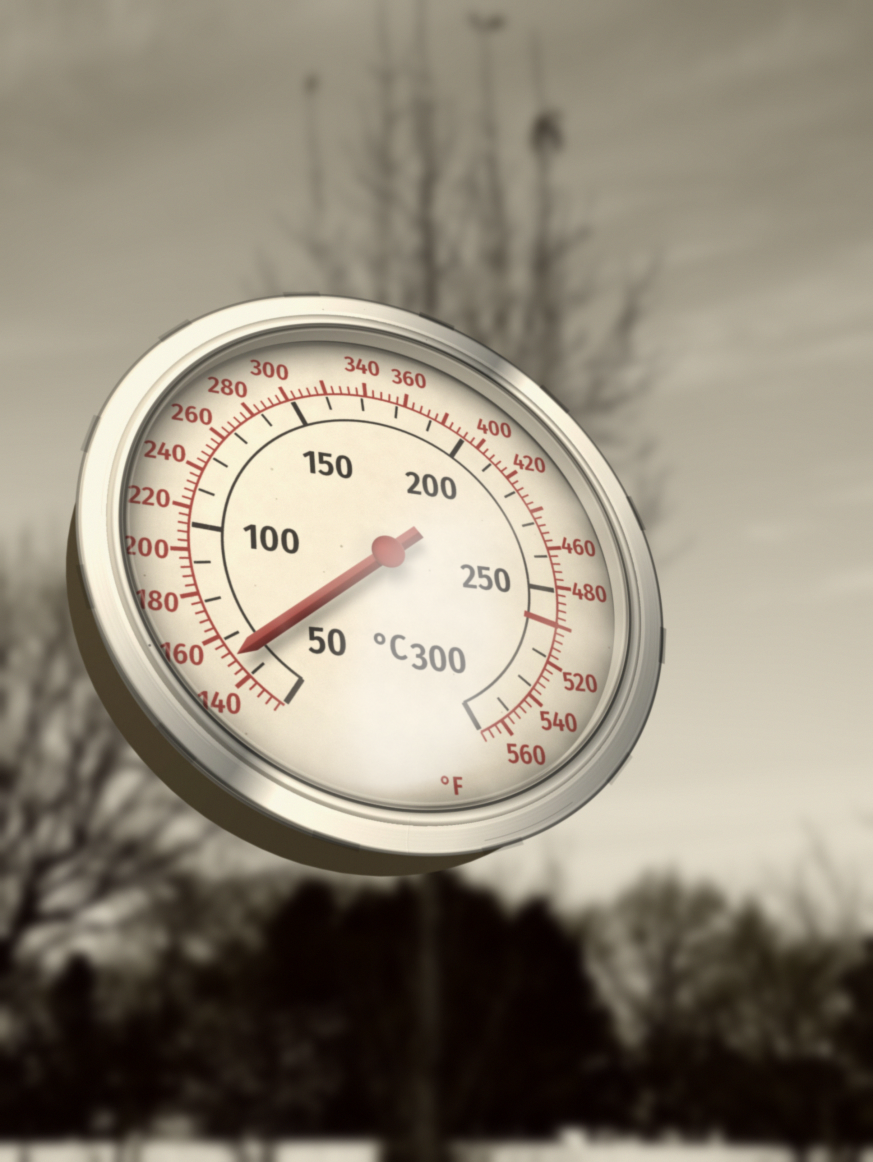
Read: 65 °C
